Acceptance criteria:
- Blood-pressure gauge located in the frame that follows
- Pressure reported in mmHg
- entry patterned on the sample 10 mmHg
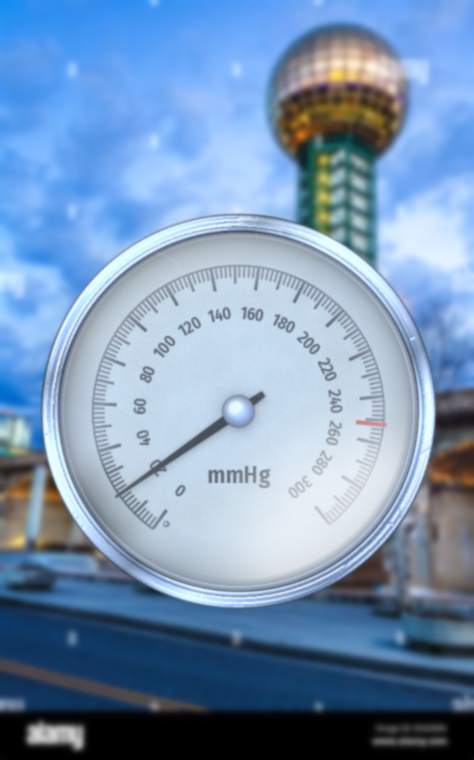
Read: 20 mmHg
